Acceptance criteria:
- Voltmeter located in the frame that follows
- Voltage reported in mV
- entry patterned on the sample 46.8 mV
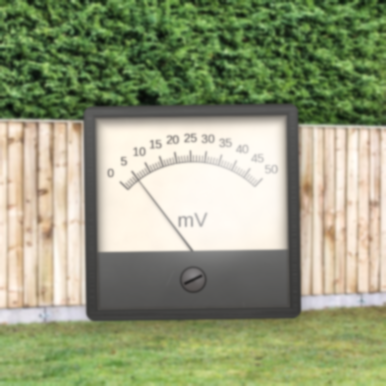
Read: 5 mV
